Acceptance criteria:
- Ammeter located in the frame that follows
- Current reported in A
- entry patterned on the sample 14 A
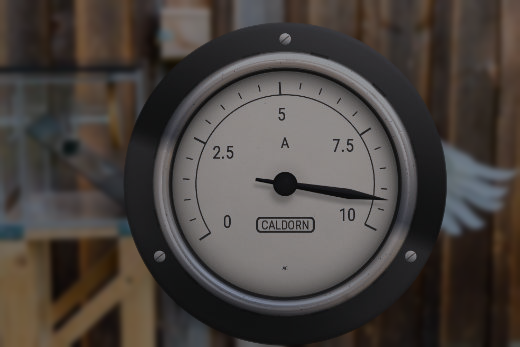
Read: 9.25 A
